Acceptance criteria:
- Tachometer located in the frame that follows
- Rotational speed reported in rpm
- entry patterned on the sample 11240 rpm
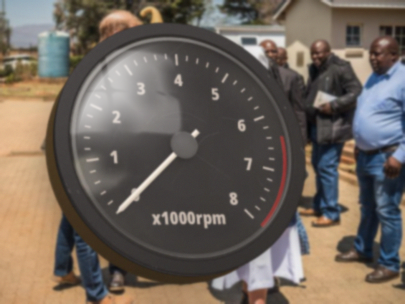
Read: 0 rpm
